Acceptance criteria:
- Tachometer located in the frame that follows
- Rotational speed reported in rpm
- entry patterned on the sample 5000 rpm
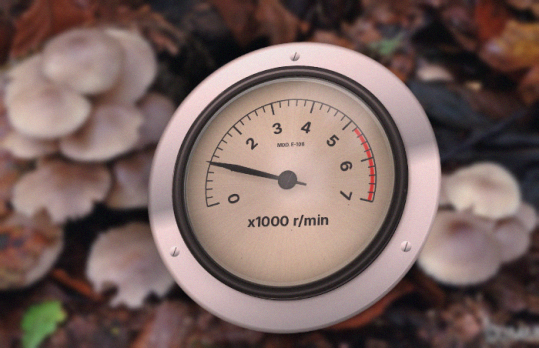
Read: 1000 rpm
